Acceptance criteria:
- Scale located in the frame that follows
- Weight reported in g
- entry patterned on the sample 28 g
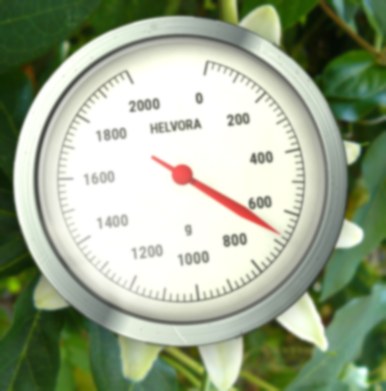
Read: 680 g
